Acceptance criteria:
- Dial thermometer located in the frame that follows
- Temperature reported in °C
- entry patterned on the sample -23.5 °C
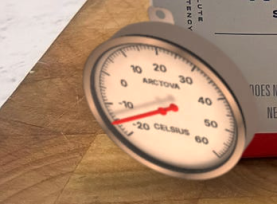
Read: -15 °C
